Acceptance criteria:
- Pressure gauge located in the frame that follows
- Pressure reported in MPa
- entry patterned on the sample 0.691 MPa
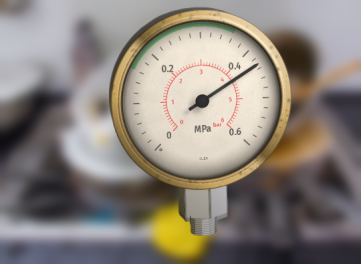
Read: 0.43 MPa
